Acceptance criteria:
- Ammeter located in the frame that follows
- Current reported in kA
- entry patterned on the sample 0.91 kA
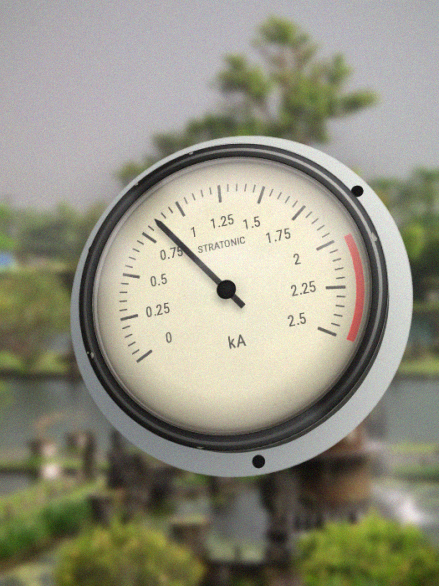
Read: 0.85 kA
